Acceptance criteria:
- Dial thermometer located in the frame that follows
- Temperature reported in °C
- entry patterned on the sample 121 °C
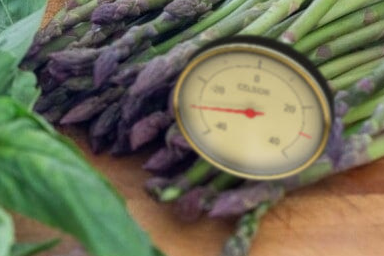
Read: -30 °C
